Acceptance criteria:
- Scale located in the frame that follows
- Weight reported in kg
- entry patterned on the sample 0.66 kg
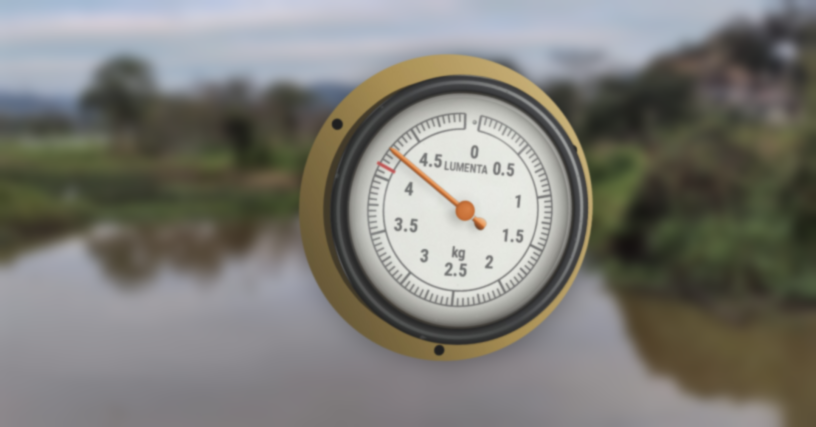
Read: 4.25 kg
